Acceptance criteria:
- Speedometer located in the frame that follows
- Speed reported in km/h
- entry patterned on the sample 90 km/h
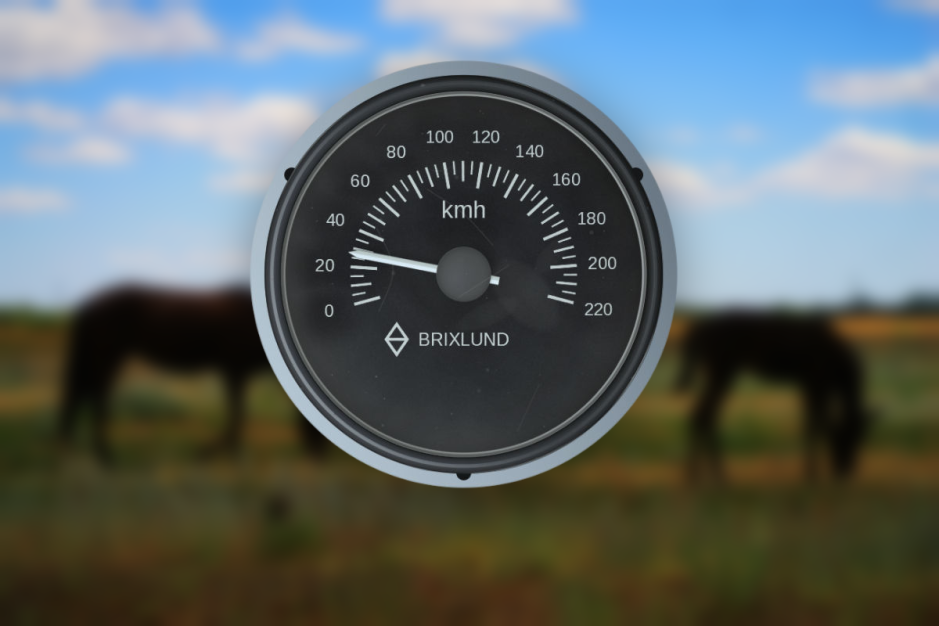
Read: 27.5 km/h
